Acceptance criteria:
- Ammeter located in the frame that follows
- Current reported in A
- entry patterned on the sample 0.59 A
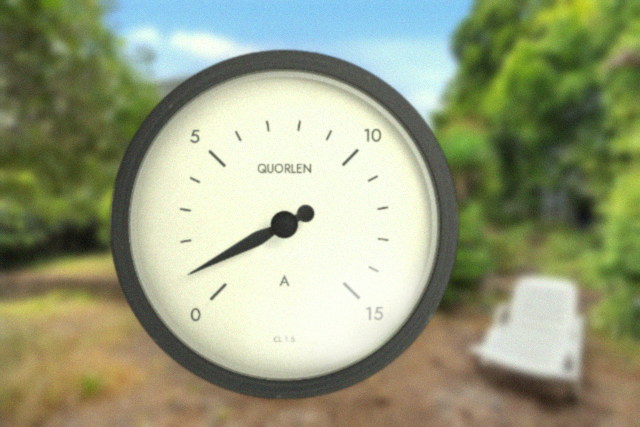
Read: 1 A
